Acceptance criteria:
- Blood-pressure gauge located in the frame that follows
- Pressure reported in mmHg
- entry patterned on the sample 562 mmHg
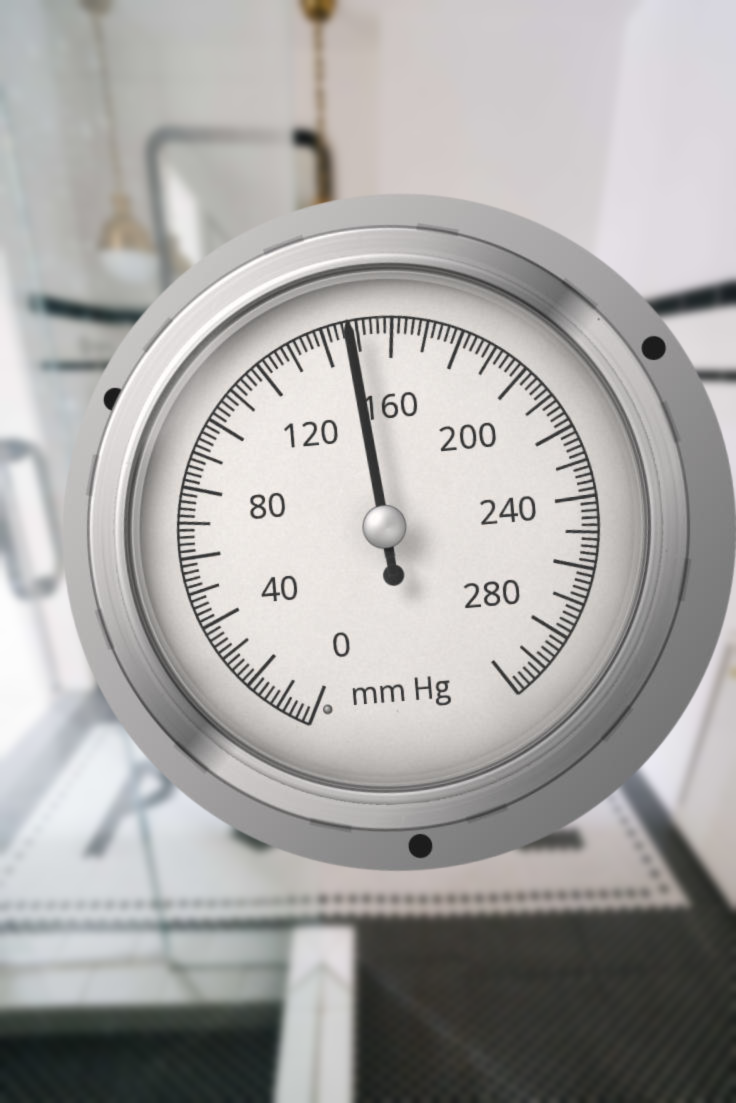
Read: 148 mmHg
